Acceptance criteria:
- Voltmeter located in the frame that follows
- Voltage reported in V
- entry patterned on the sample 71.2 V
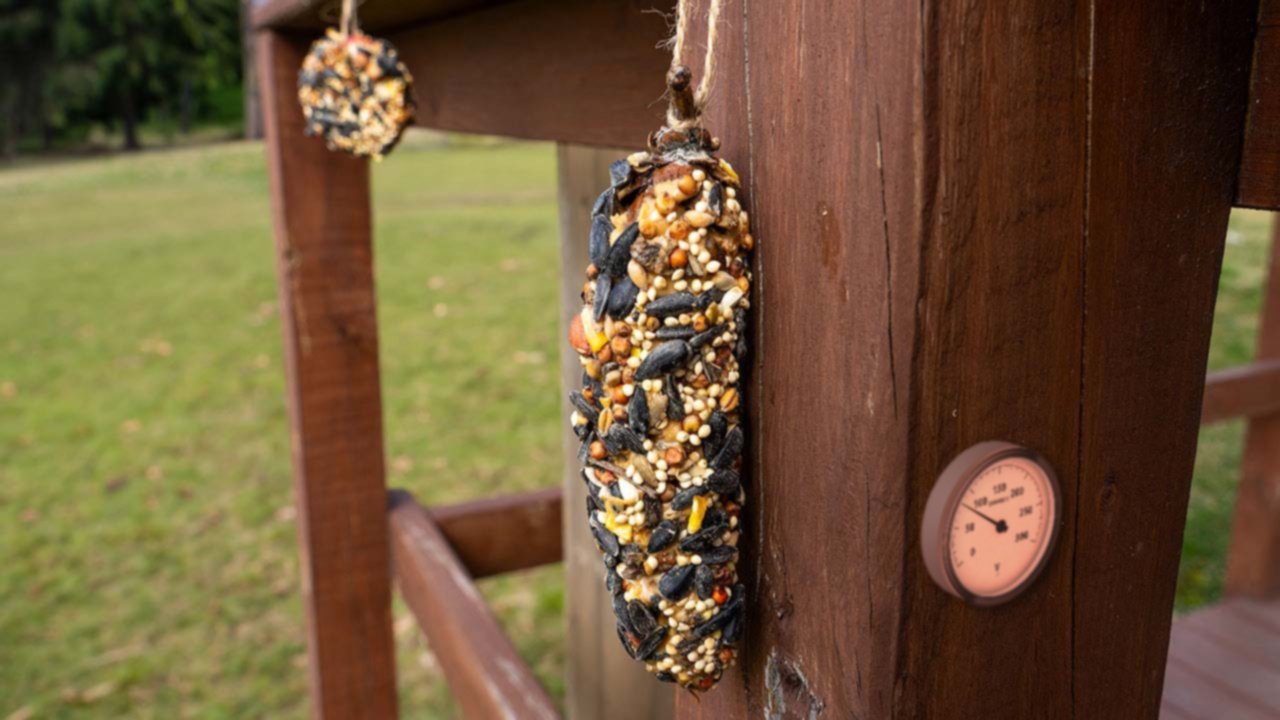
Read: 80 V
